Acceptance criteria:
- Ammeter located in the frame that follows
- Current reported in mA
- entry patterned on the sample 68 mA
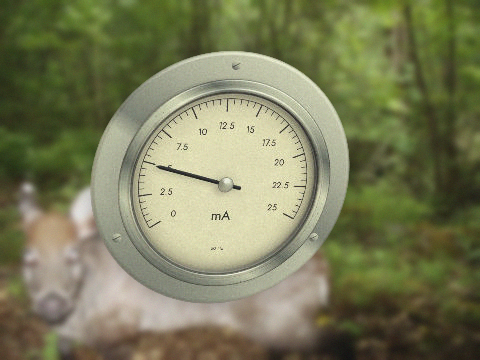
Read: 5 mA
